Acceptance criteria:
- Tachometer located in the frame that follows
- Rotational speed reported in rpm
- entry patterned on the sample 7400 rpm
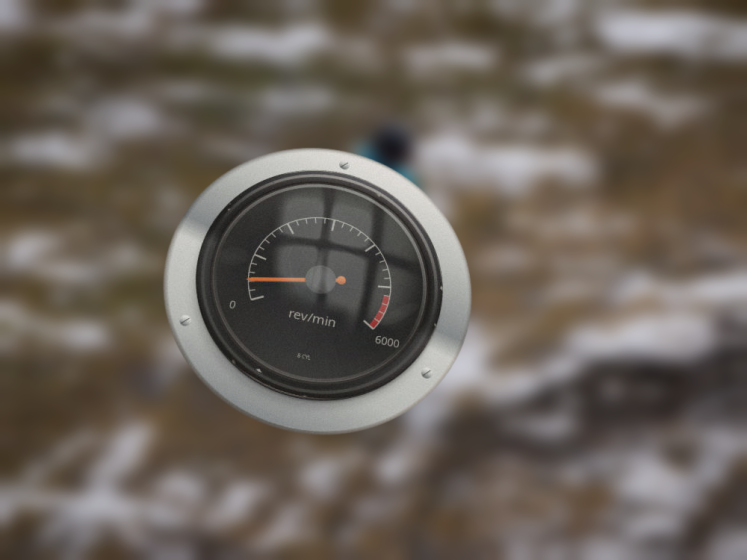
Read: 400 rpm
